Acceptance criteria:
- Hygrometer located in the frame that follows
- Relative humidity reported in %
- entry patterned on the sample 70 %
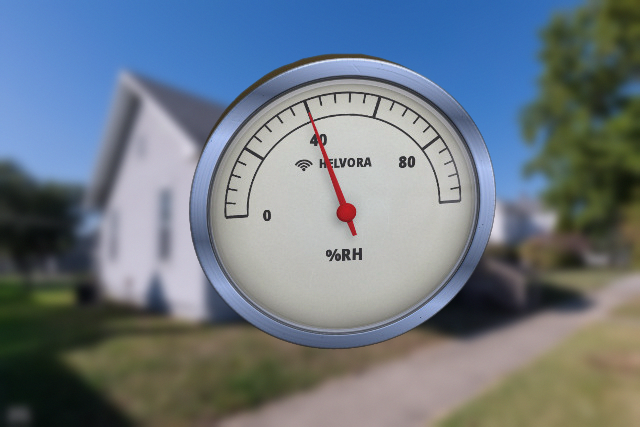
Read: 40 %
